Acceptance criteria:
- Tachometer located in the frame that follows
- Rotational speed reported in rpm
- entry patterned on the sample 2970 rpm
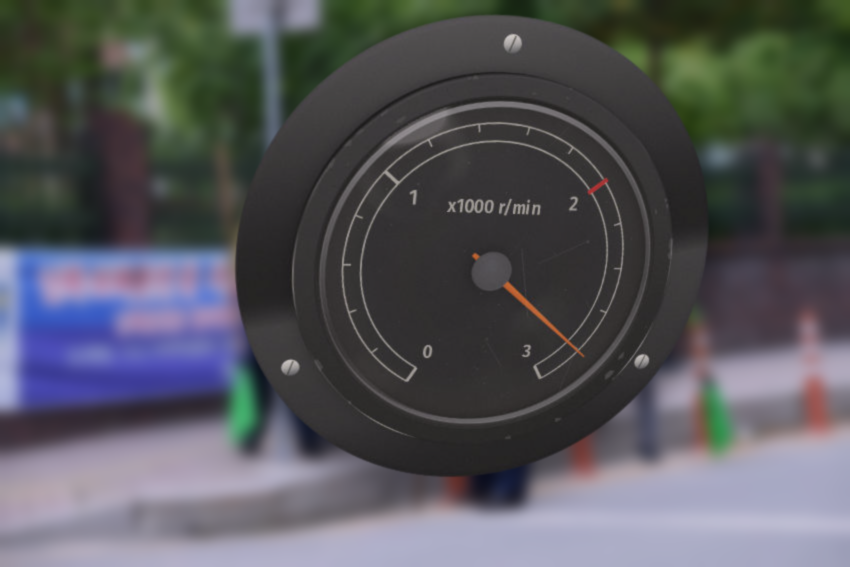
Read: 2800 rpm
